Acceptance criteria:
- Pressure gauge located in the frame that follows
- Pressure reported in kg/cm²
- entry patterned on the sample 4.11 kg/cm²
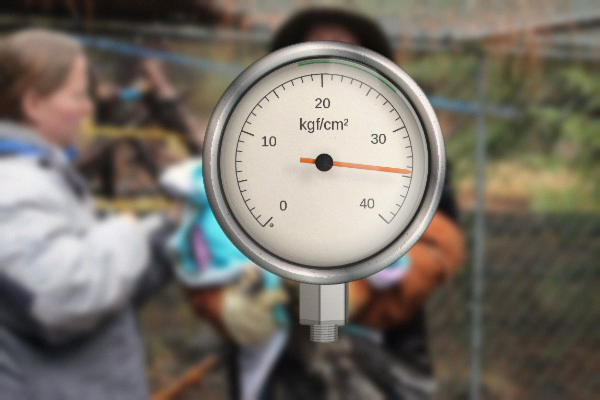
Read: 34.5 kg/cm²
